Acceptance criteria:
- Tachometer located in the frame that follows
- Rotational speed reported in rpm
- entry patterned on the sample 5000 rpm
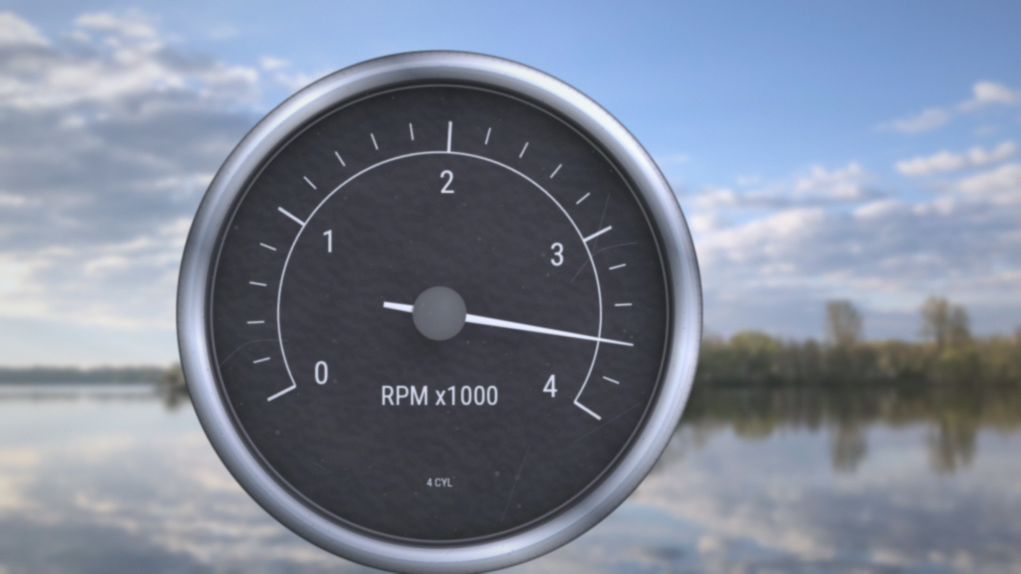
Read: 3600 rpm
